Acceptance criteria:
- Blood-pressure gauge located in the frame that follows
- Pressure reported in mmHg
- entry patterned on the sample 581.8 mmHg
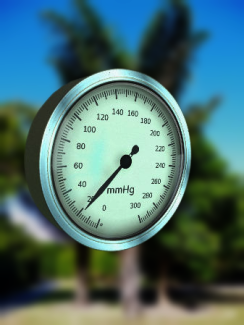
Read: 20 mmHg
